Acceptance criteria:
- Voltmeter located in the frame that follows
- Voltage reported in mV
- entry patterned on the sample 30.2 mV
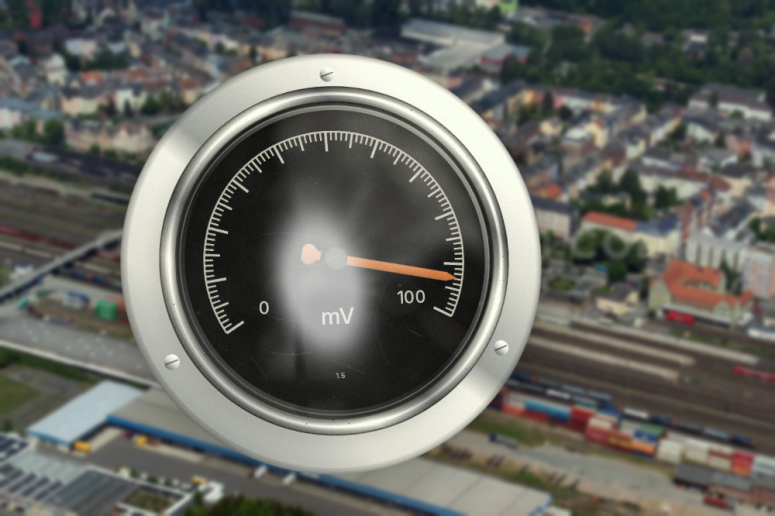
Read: 93 mV
